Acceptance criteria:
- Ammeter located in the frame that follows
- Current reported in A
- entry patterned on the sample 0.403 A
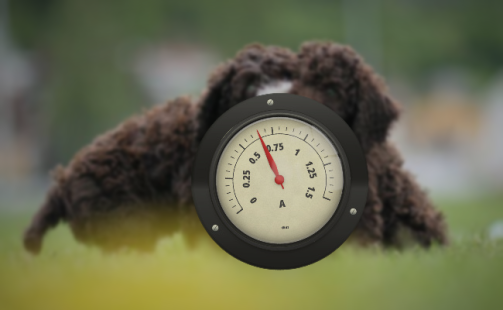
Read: 0.65 A
